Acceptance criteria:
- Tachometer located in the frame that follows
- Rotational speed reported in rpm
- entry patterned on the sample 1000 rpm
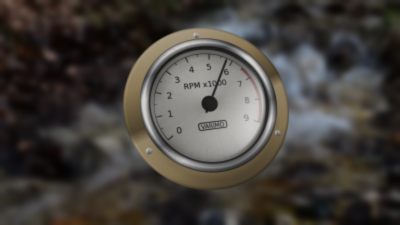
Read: 5750 rpm
